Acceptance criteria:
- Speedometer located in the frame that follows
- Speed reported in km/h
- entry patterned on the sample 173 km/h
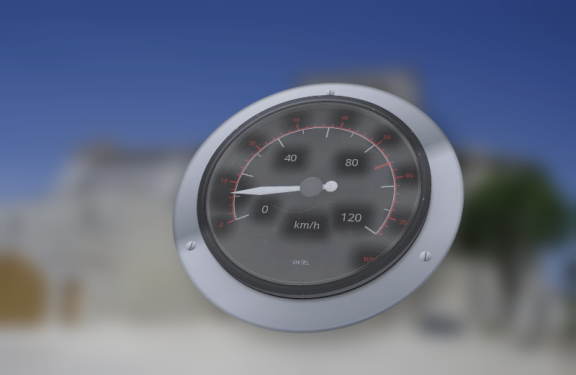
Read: 10 km/h
